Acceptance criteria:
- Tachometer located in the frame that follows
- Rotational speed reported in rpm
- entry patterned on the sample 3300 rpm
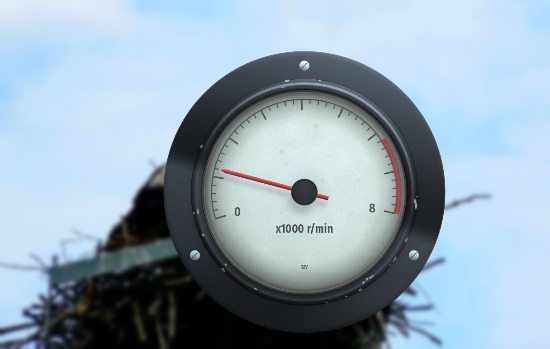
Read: 1200 rpm
